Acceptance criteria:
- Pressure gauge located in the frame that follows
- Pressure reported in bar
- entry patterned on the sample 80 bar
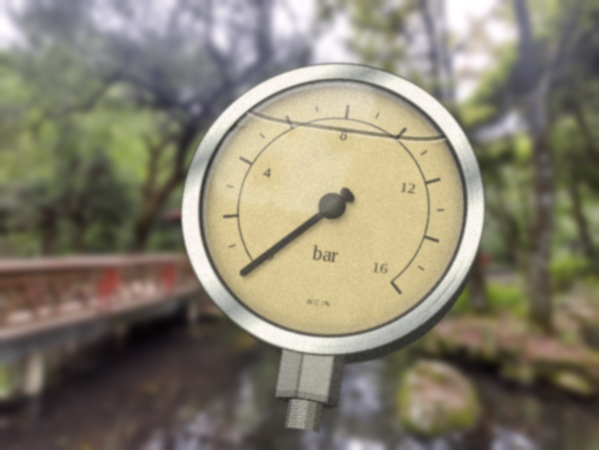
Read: 0 bar
